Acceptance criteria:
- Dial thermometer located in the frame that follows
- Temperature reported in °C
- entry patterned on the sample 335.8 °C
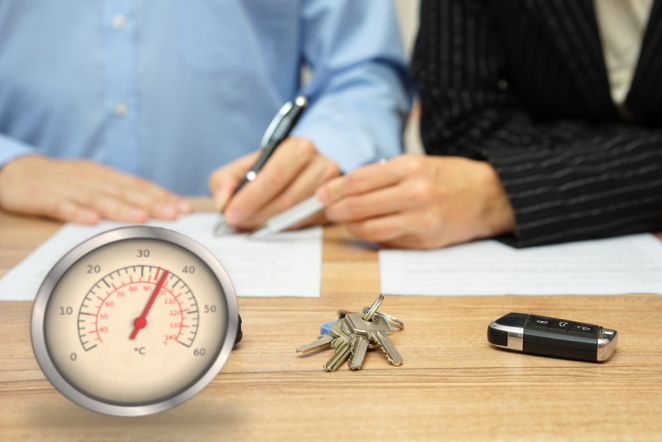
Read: 36 °C
